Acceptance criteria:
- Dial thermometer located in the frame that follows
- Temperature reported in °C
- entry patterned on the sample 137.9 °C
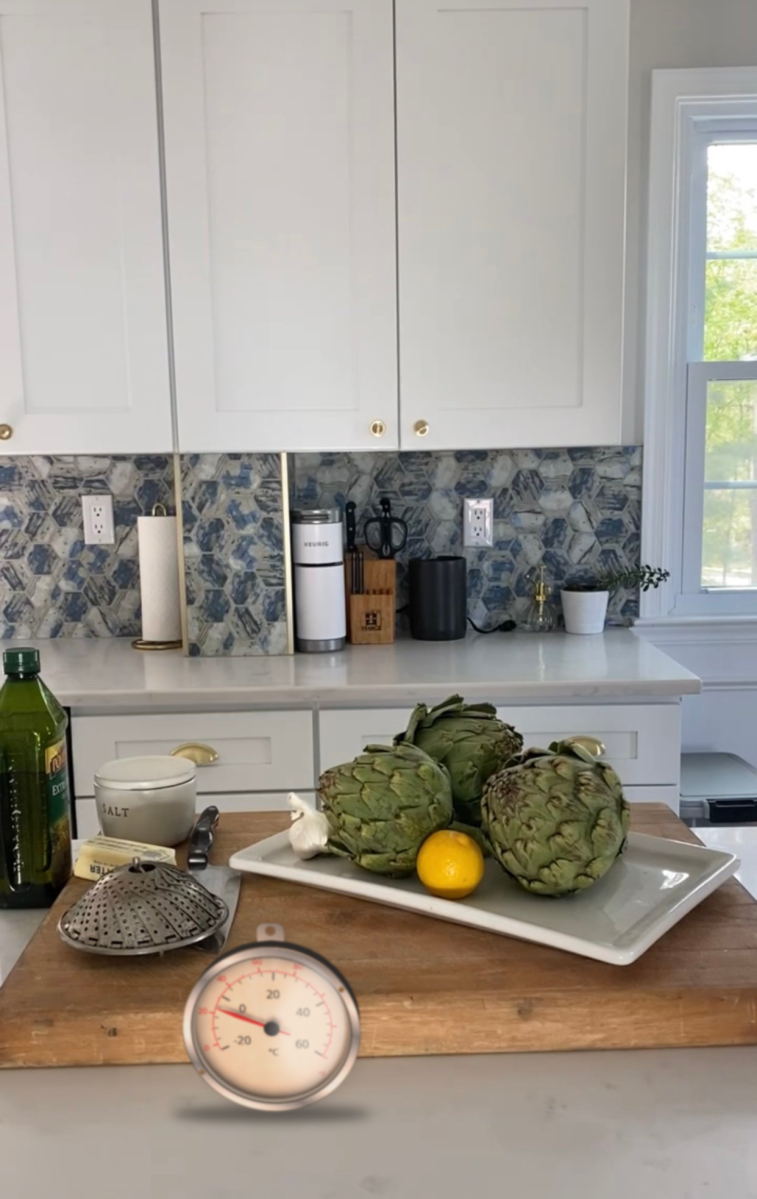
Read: -4 °C
